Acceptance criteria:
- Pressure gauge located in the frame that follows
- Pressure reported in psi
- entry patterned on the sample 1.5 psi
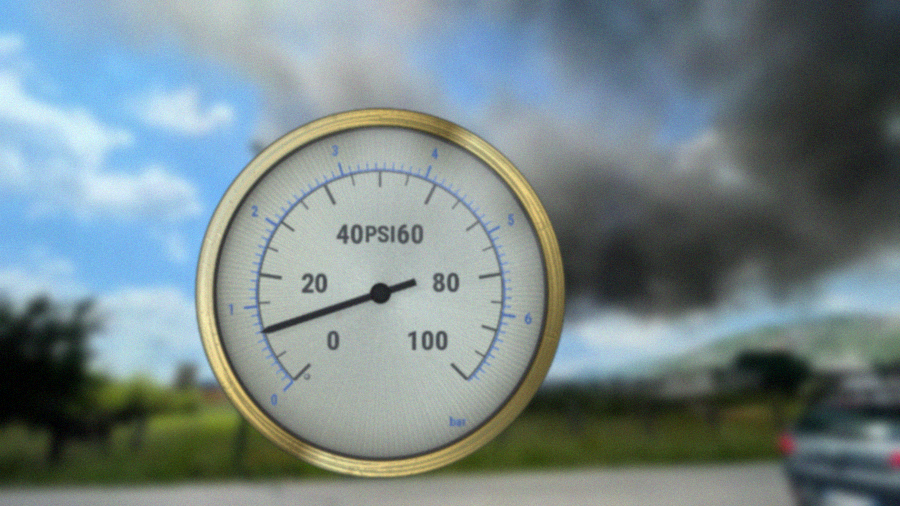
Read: 10 psi
